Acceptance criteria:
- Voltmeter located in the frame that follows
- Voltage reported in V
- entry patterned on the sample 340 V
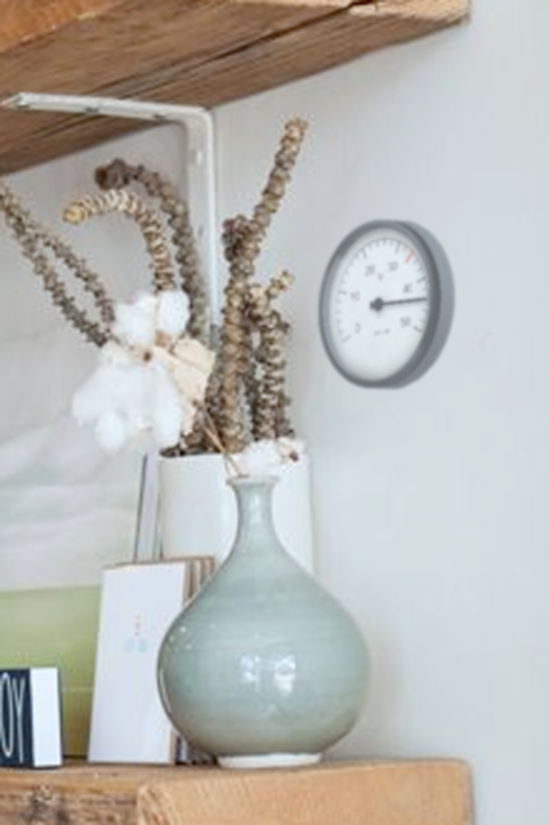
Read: 44 V
